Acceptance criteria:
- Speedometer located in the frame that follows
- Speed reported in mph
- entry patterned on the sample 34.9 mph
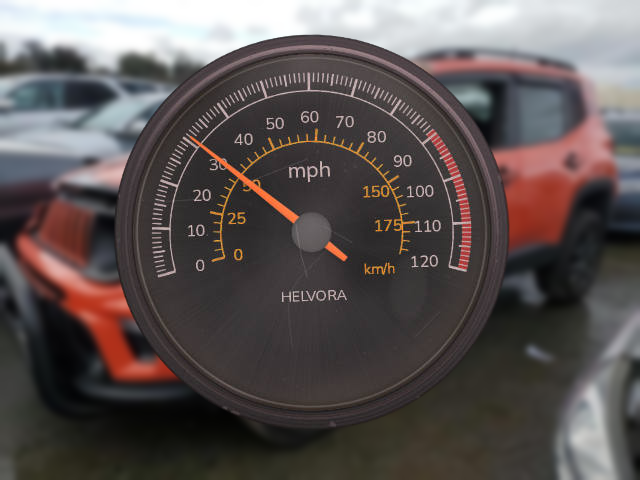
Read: 31 mph
